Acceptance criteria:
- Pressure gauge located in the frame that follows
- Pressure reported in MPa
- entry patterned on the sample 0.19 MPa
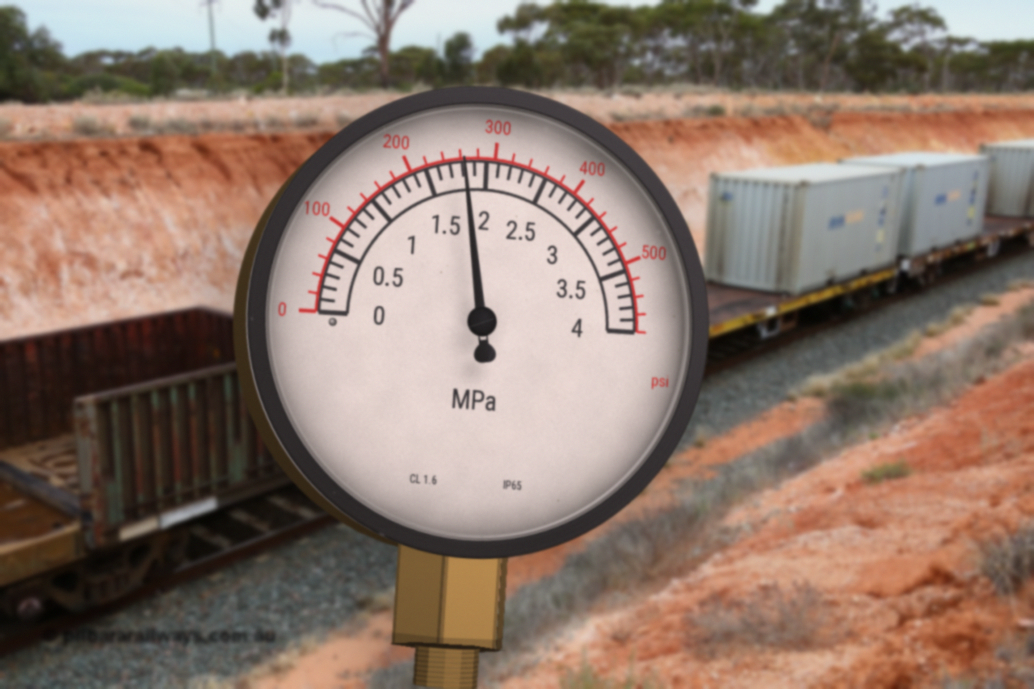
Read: 1.8 MPa
